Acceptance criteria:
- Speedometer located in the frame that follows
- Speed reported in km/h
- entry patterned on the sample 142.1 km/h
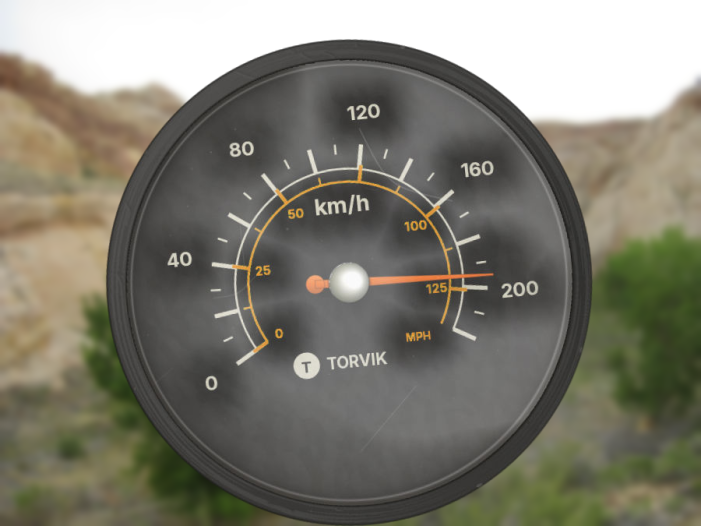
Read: 195 km/h
